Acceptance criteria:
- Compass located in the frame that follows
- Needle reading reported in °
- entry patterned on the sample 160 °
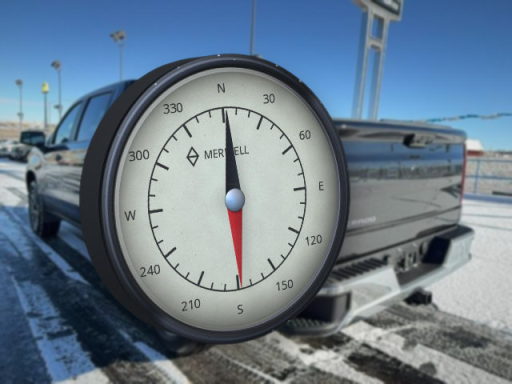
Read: 180 °
